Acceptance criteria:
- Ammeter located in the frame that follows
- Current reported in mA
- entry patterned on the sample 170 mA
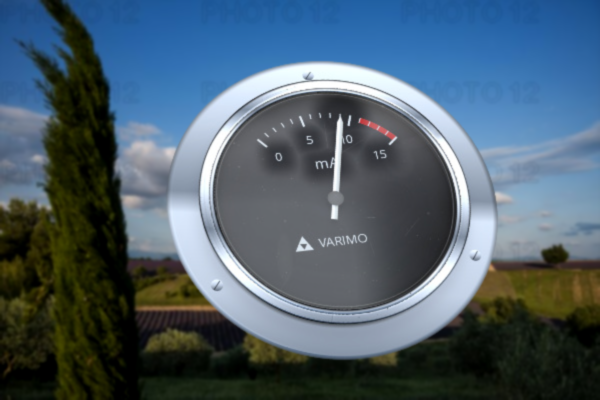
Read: 9 mA
